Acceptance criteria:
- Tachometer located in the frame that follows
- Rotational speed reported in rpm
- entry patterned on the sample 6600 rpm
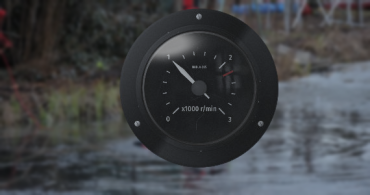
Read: 1000 rpm
